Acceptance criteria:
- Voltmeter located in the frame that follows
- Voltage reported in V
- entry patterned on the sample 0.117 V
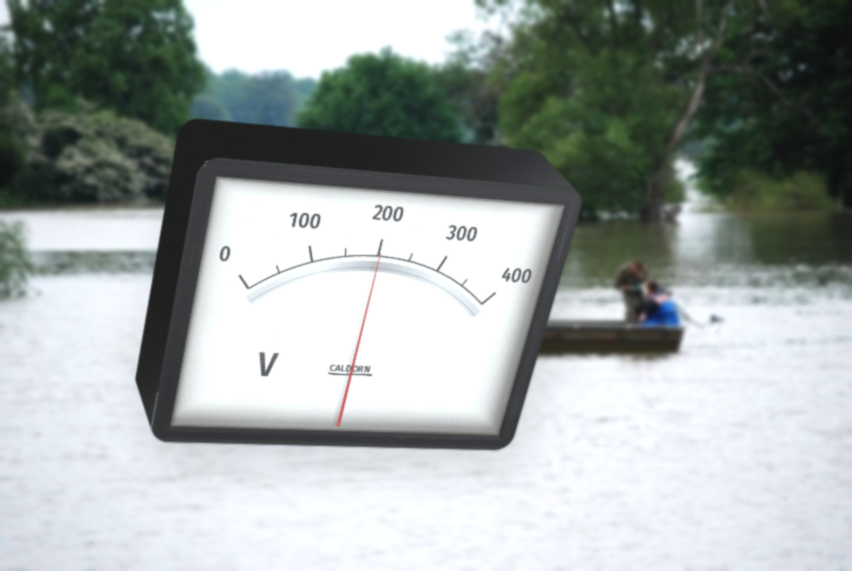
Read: 200 V
